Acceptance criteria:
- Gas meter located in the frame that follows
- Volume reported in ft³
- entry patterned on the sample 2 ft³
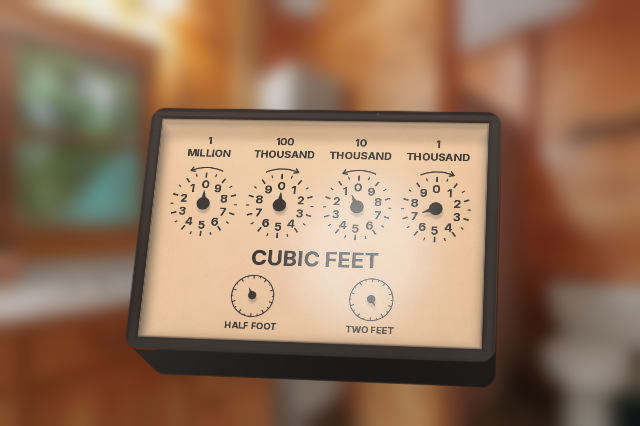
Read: 700 ft³
